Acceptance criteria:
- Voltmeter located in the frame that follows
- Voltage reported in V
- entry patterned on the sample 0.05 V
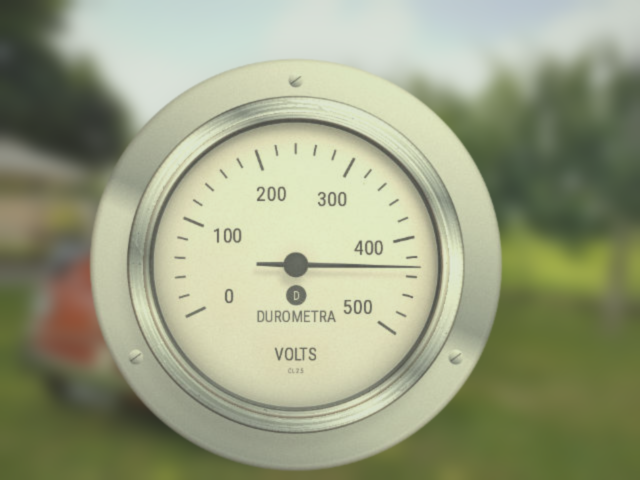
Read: 430 V
